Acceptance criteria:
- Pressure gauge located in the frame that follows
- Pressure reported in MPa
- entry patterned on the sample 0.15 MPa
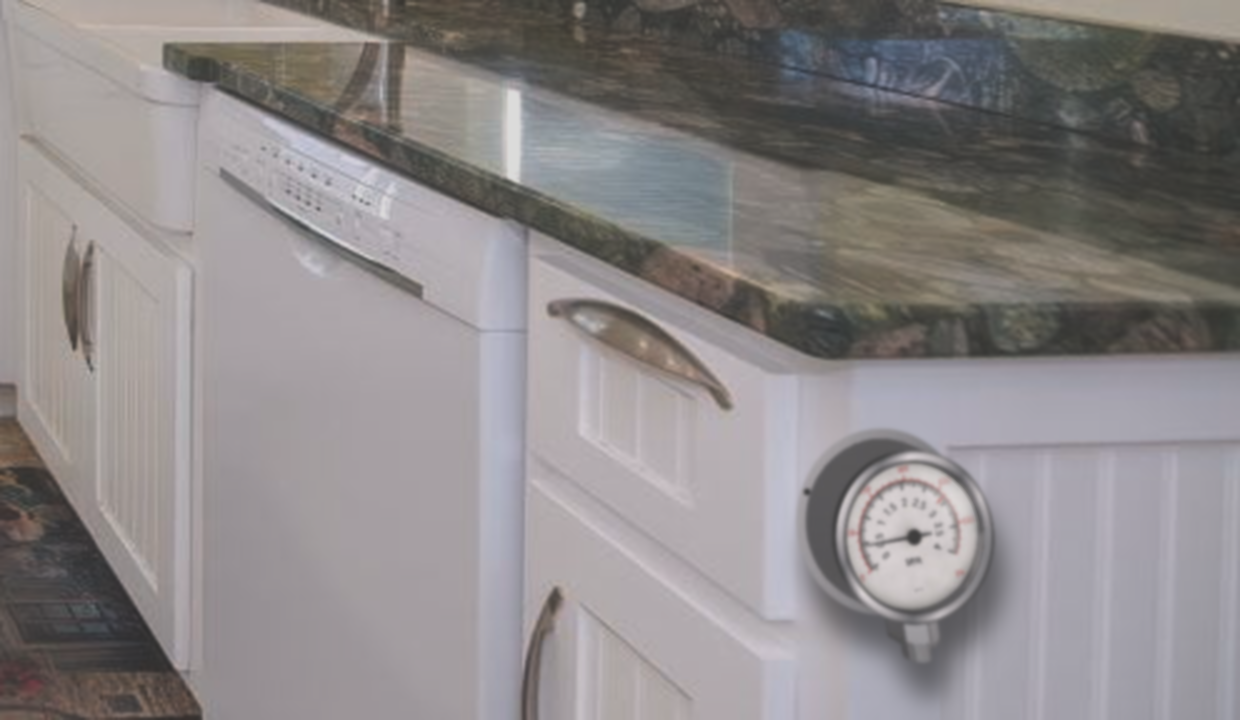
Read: 0.5 MPa
